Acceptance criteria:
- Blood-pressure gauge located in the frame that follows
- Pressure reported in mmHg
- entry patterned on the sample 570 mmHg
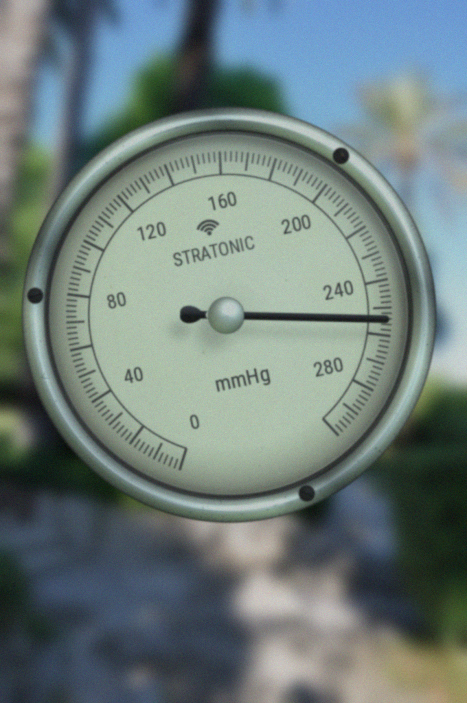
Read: 254 mmHg
